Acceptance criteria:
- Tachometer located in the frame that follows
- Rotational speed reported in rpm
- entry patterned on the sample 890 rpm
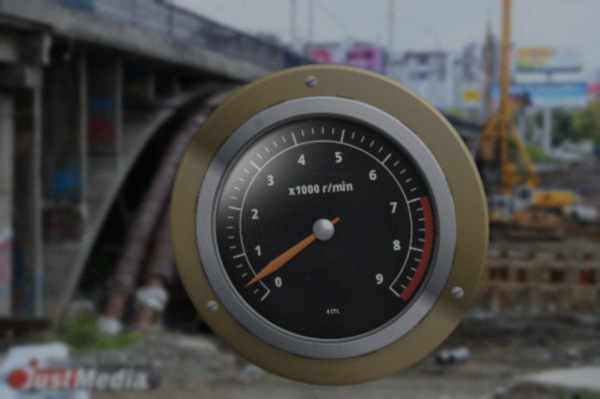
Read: 400 rpm
